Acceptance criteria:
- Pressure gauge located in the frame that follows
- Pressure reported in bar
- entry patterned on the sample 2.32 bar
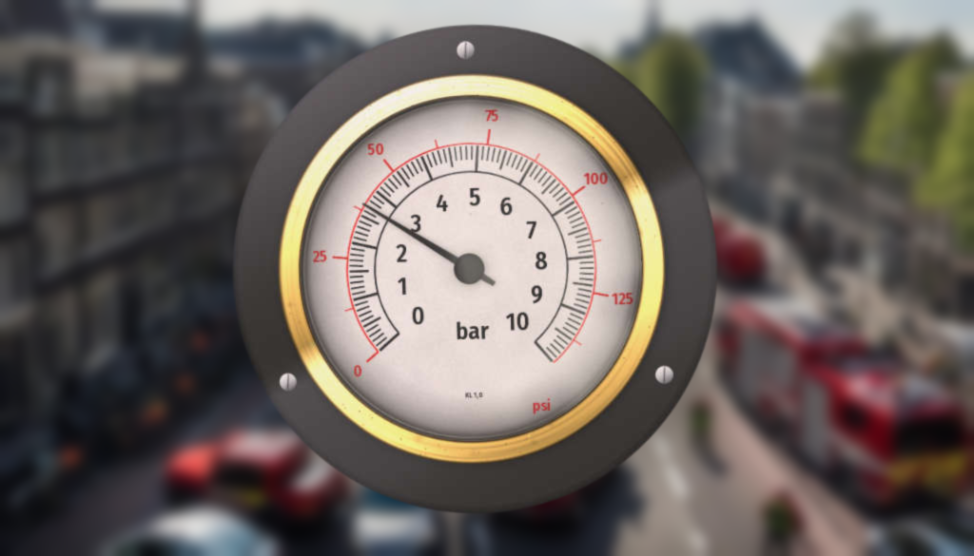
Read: 2.7 bar
